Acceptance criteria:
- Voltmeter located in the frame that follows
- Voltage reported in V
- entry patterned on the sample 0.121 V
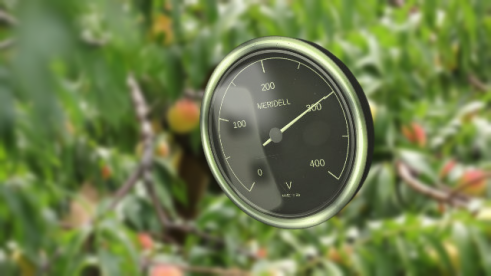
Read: 300 V
